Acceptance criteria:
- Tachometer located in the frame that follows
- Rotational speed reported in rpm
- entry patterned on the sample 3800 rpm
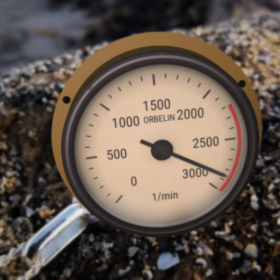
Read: 2850 rpm
